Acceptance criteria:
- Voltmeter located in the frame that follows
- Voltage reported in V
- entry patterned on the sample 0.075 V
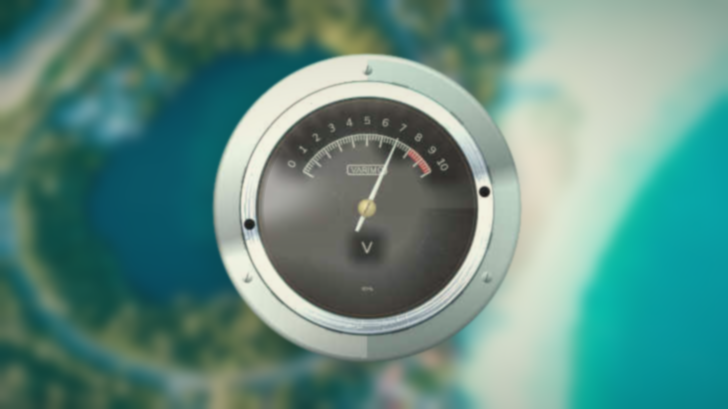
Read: 7 V
